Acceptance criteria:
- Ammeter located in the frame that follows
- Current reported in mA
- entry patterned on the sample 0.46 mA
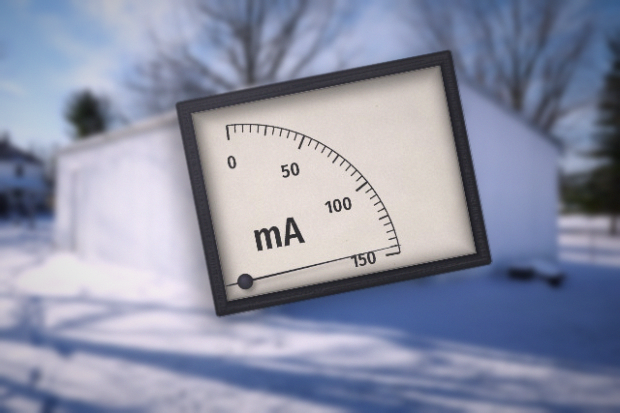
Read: 145 mA
